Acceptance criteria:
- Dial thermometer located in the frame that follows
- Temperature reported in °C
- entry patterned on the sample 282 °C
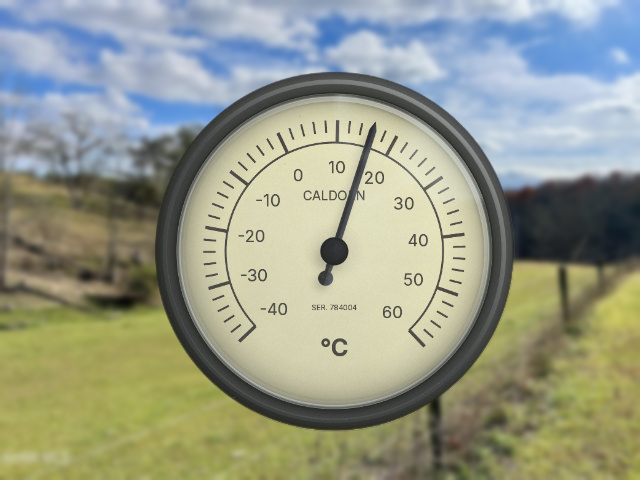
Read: 16 °C
